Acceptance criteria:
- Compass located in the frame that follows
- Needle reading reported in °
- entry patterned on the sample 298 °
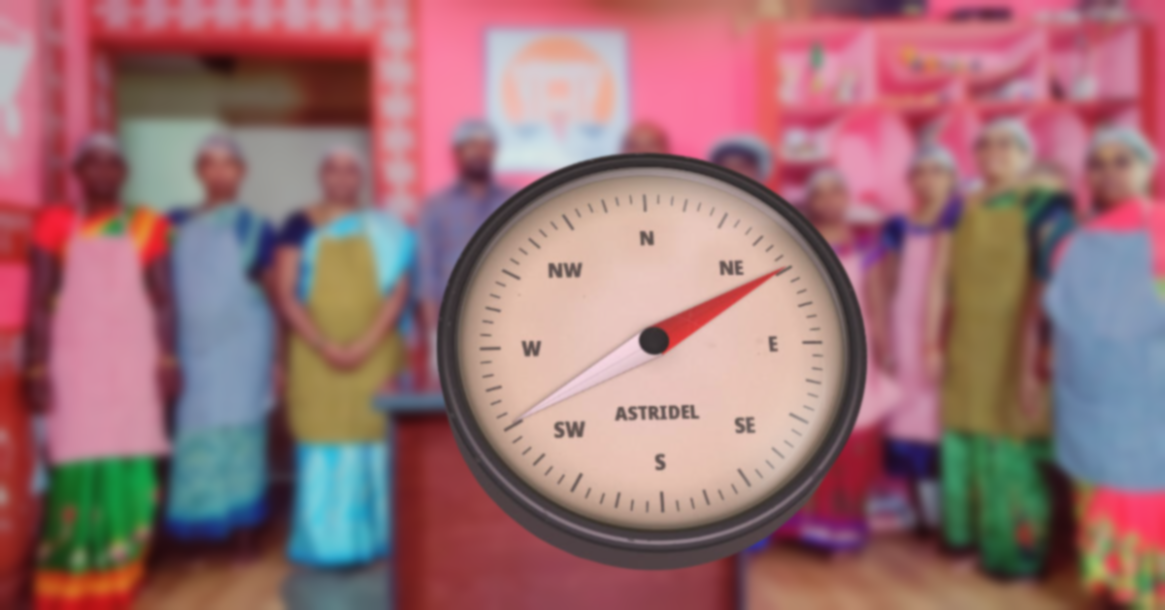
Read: 60 °
